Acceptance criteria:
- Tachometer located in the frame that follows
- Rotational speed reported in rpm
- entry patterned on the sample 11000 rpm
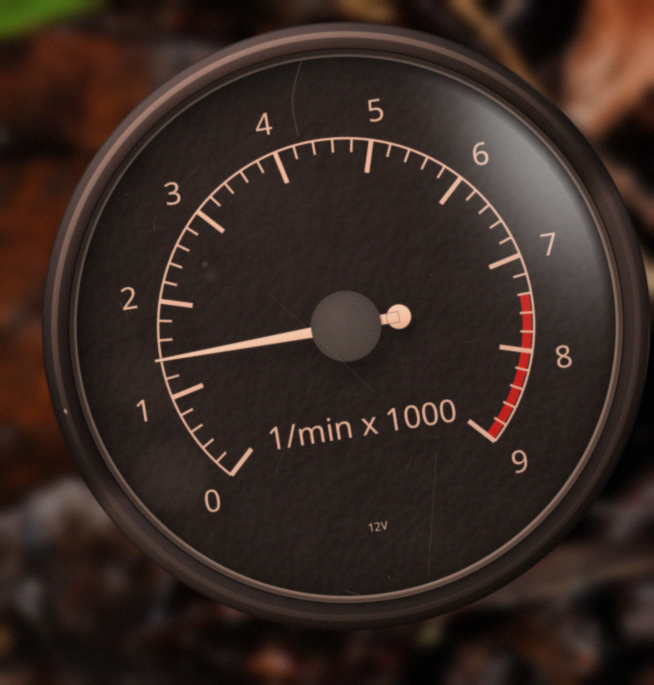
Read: 1400 rpm
